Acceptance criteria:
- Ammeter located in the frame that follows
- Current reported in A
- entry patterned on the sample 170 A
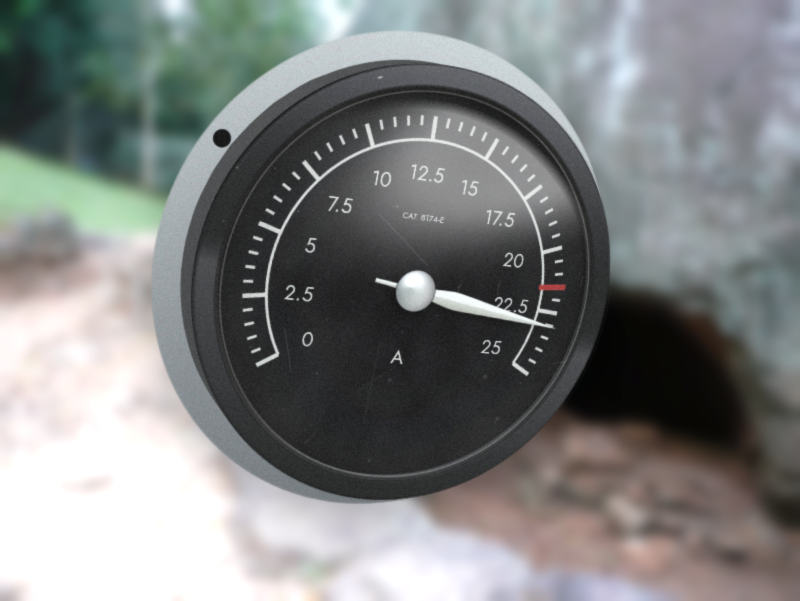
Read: 23 A
